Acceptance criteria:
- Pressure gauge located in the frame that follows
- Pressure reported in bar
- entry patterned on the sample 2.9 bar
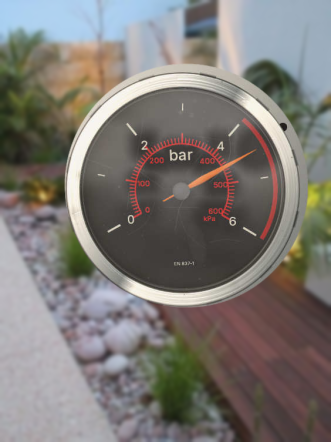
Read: 4.5 bar
